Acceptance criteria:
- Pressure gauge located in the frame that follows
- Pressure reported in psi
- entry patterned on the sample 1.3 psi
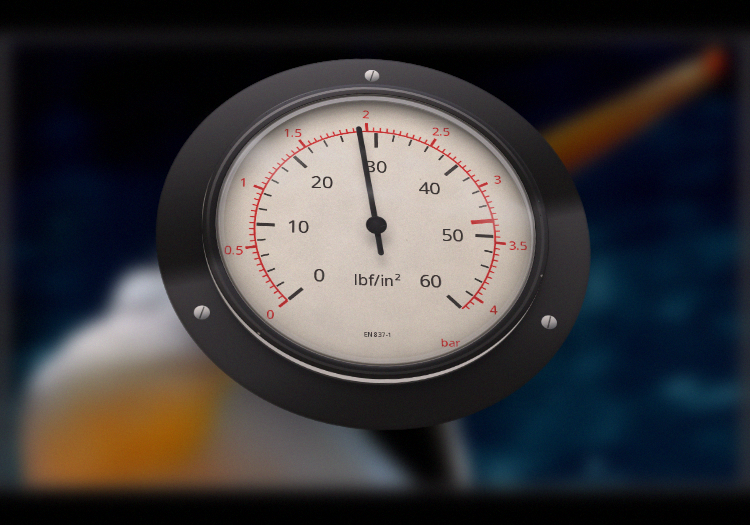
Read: 28 psi
